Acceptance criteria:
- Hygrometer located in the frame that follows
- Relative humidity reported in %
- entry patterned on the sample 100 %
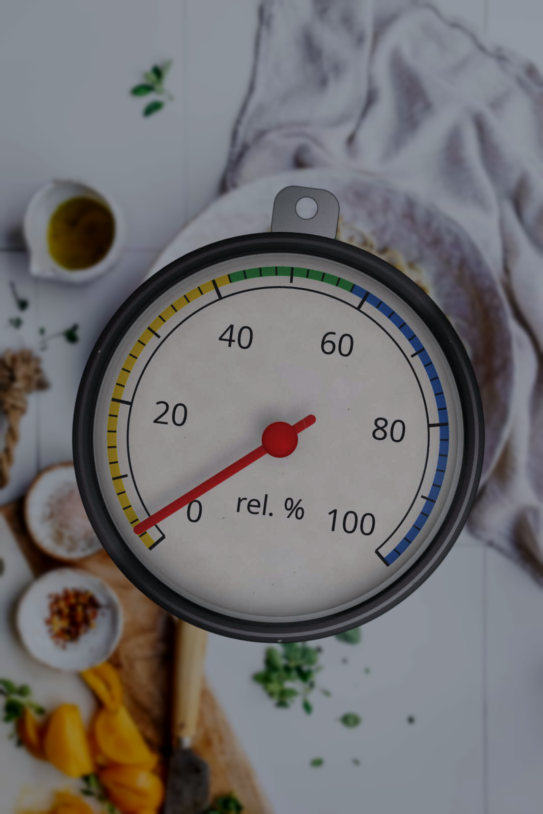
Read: 3 %
